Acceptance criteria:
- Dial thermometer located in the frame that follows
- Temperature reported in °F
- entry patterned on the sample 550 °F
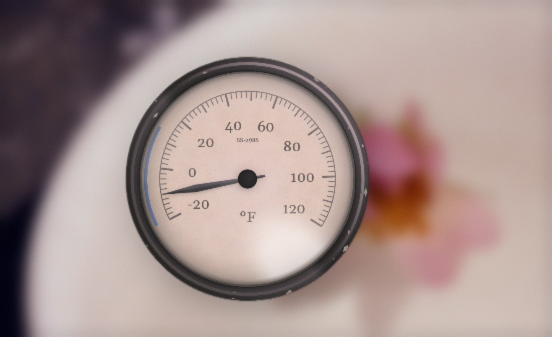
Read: -10 °F
